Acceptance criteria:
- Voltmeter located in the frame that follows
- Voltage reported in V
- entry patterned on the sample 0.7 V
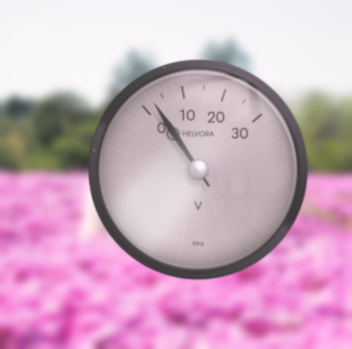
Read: 2.5 V
